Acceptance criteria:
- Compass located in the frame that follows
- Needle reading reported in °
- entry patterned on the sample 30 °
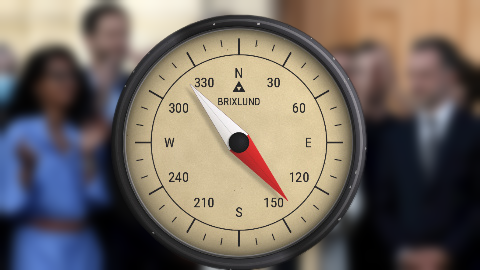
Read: 140 °
